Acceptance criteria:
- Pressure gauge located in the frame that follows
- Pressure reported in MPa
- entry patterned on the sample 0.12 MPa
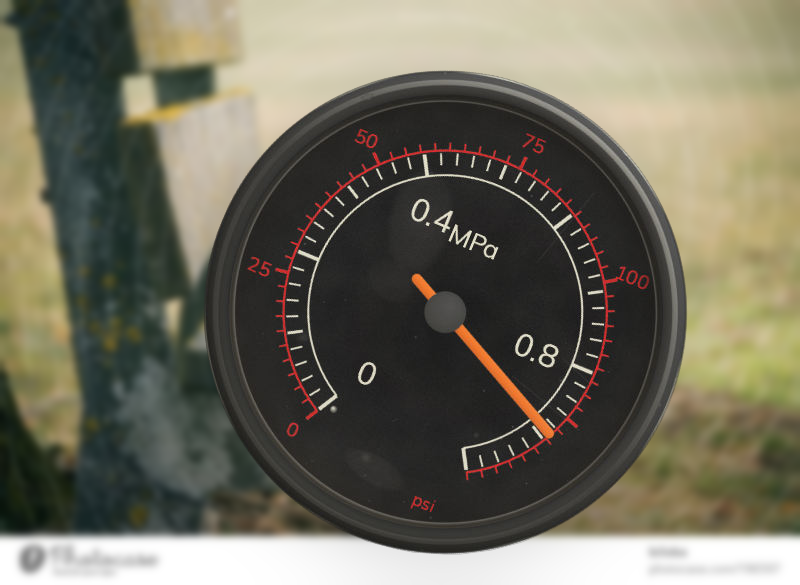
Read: 0.89 MPa
